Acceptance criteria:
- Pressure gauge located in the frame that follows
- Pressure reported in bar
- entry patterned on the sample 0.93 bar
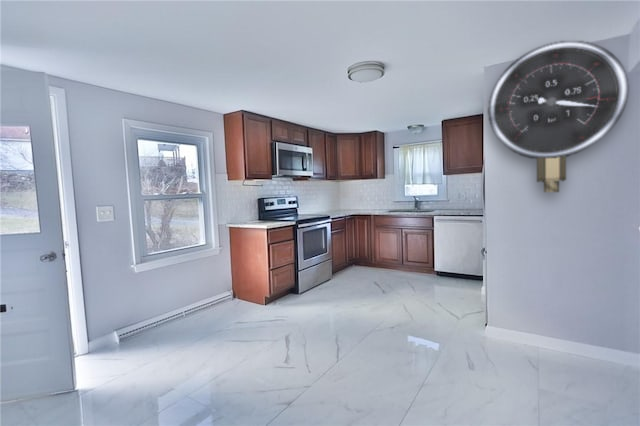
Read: 0.9 bar
